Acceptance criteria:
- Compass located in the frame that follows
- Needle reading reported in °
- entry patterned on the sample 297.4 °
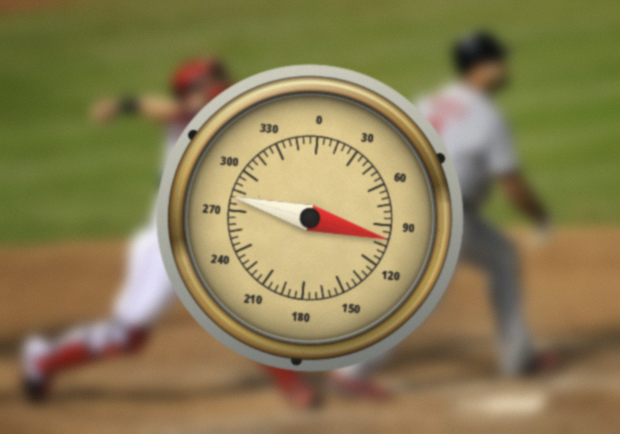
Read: 100 °
